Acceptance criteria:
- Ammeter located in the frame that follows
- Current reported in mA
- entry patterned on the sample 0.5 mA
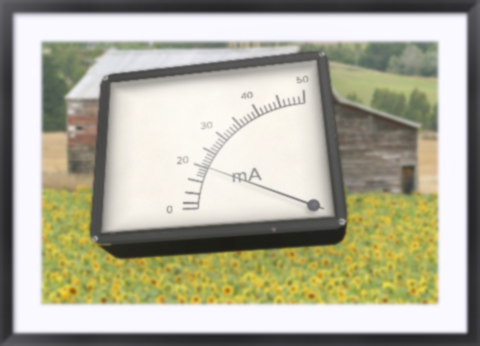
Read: 20 mA
